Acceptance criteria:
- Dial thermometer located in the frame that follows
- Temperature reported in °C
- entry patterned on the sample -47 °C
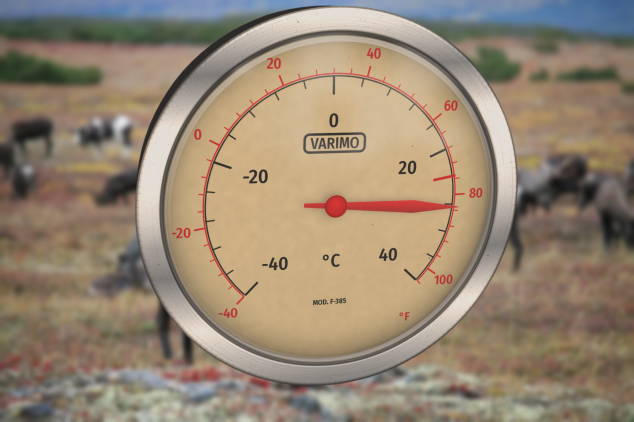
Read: 28 °C
